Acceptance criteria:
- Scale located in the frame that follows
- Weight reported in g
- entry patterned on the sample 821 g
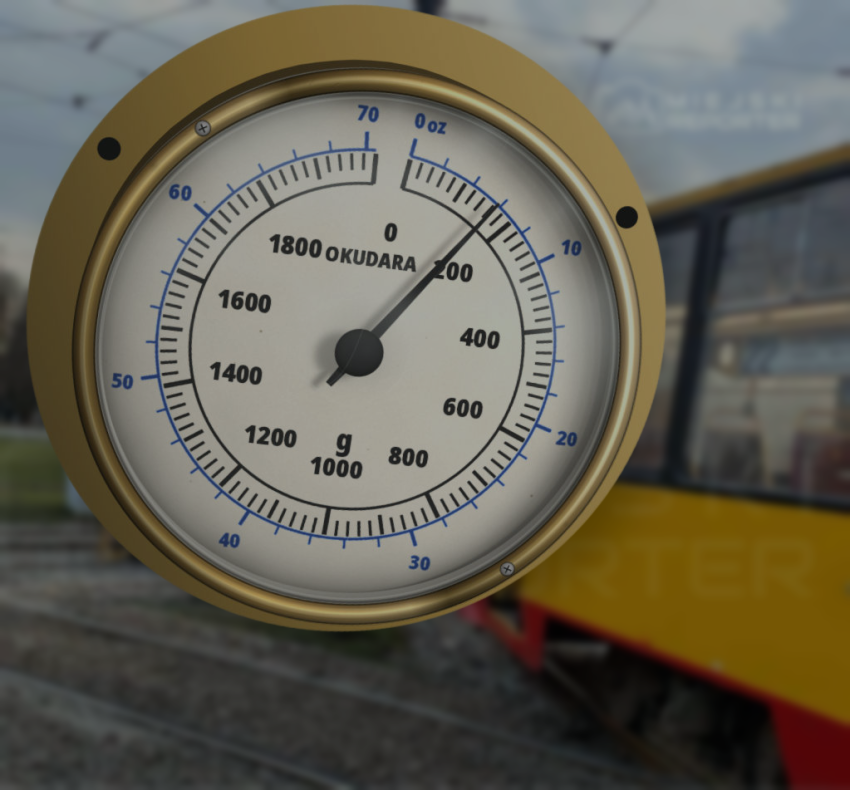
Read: 160 g
